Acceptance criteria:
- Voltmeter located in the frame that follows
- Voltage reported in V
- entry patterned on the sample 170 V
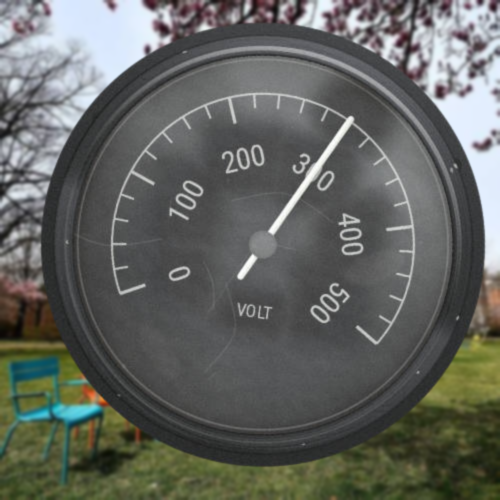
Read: 300 V
